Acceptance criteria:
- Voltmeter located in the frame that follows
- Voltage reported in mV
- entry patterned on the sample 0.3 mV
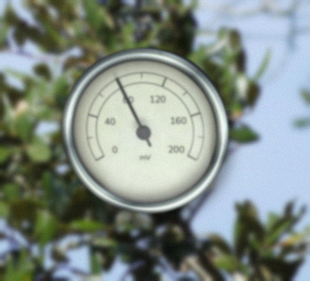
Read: 80 mV
